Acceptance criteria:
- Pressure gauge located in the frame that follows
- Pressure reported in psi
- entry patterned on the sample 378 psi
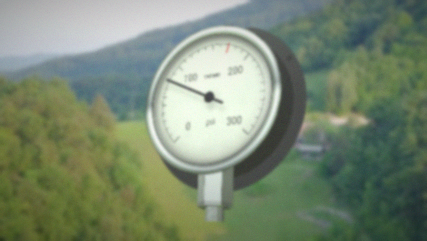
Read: 80 psi
